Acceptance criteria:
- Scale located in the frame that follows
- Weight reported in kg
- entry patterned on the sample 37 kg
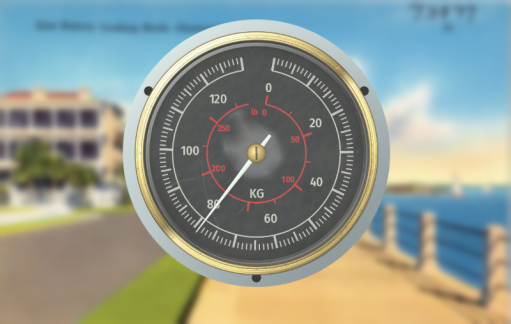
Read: 79 kg
